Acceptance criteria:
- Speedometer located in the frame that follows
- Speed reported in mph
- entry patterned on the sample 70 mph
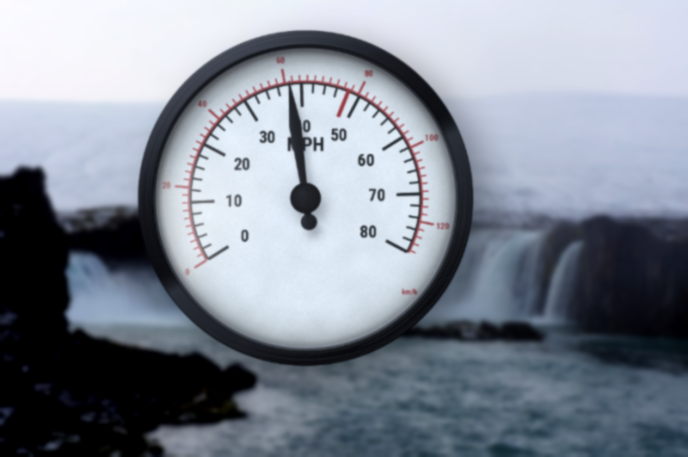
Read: 38 mph
